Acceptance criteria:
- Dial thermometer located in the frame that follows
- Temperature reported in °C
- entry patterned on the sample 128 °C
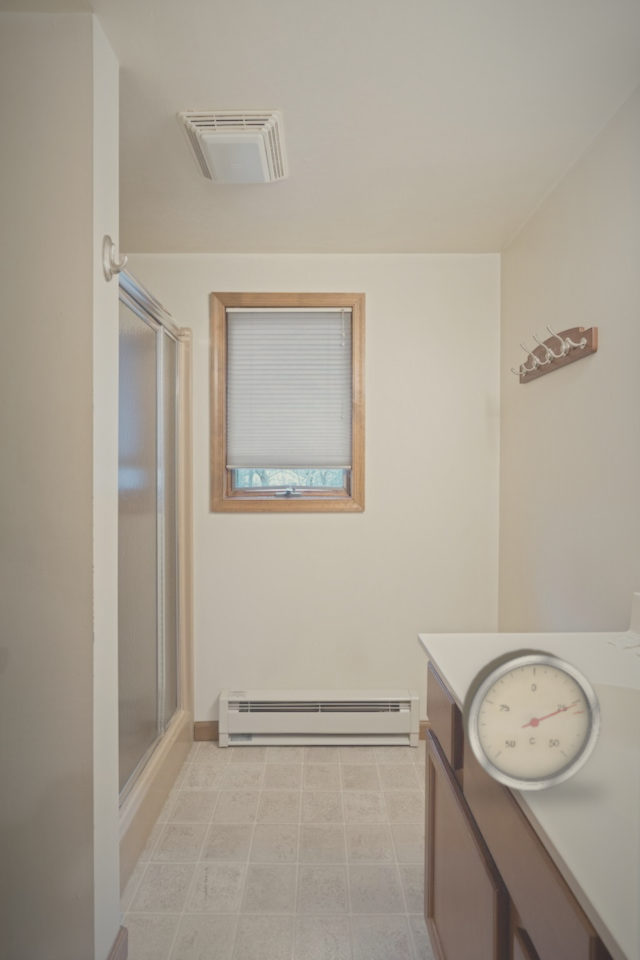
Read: 25 °C
